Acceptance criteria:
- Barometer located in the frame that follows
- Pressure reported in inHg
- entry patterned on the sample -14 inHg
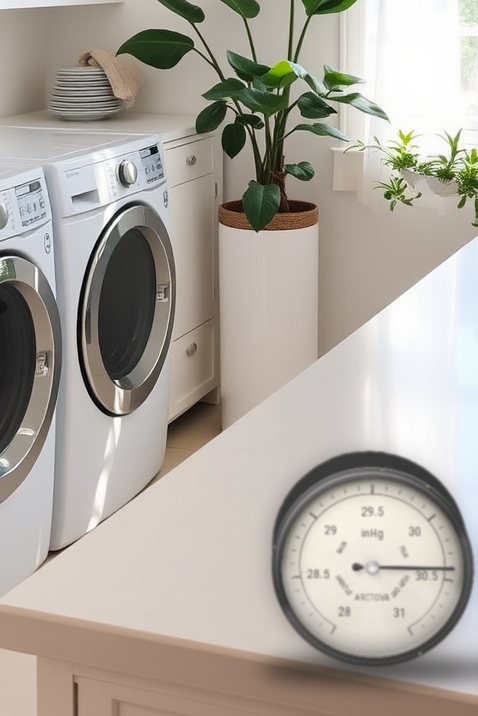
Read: 30.4 inHg
